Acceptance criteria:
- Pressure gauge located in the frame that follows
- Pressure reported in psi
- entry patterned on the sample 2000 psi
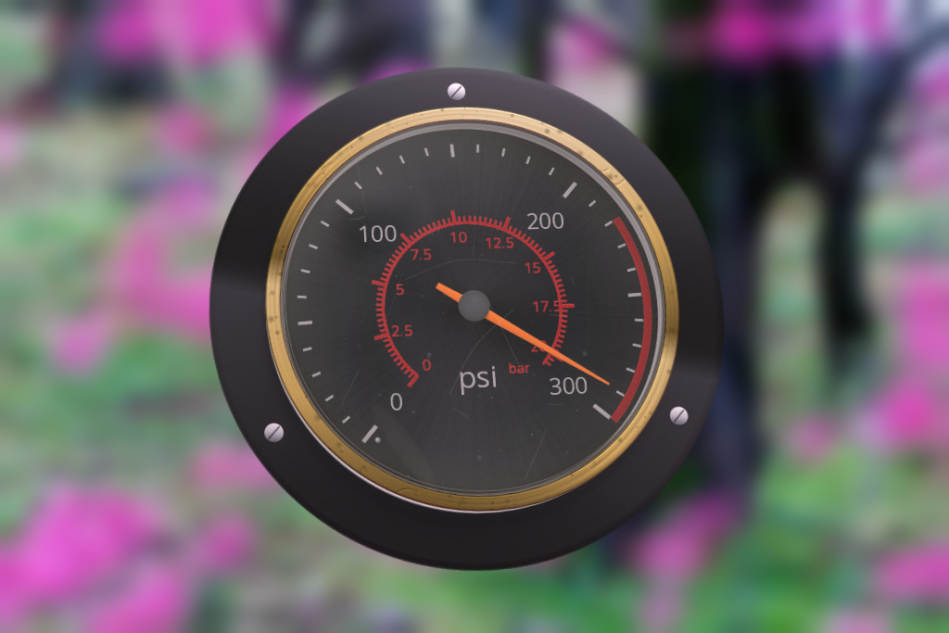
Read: 290 psi
